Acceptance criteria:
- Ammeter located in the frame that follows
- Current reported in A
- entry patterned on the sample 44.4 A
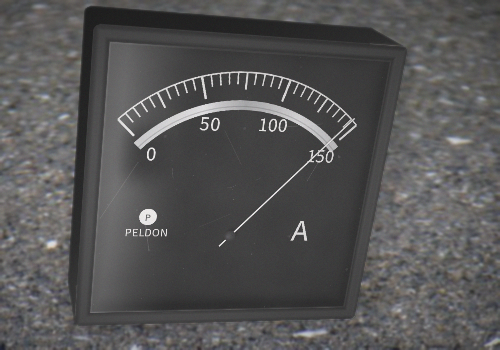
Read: 145 A
